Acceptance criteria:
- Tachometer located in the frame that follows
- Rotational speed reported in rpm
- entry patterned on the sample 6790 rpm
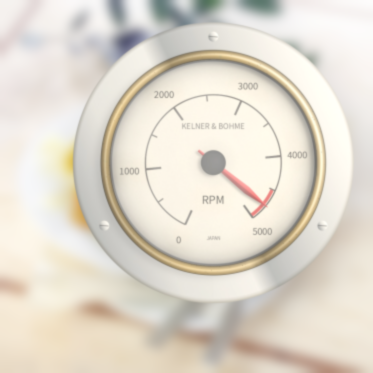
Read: 4750 rpm
